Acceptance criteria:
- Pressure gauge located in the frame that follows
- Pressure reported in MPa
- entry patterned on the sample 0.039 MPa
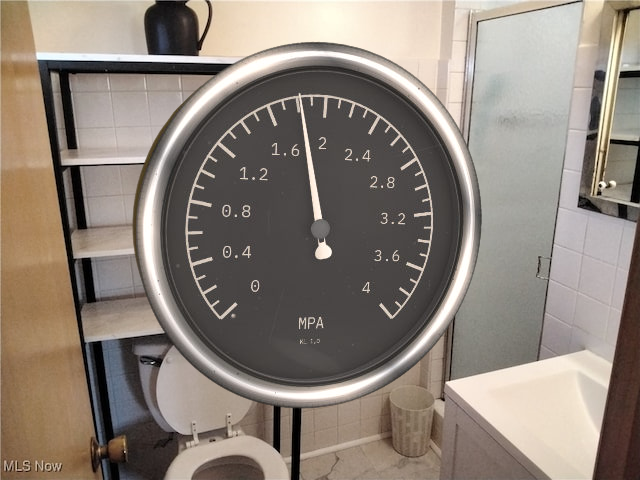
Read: 1.8 MPa
